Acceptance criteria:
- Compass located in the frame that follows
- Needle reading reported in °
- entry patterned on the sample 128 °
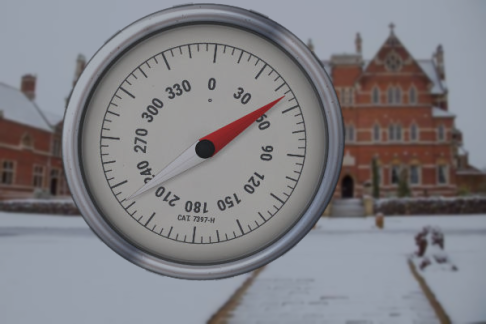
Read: 50 °
